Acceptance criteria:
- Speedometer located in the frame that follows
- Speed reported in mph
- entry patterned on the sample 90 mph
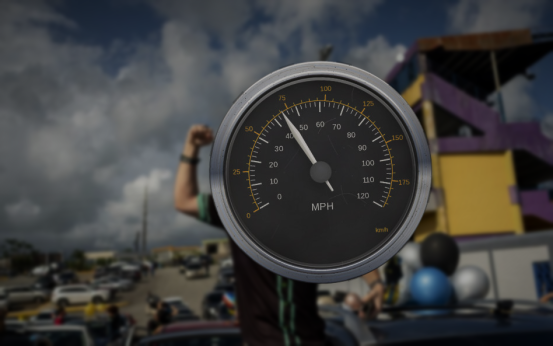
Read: 44 mph
